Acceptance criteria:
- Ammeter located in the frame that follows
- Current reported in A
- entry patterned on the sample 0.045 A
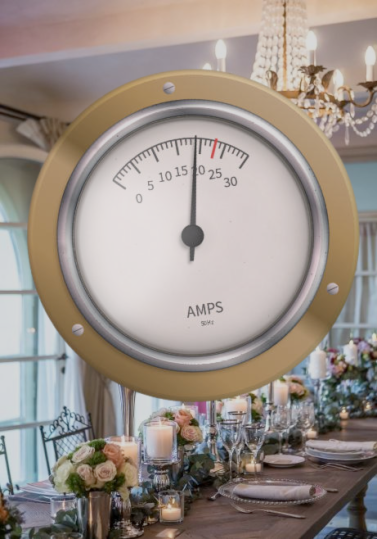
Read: 19 A
